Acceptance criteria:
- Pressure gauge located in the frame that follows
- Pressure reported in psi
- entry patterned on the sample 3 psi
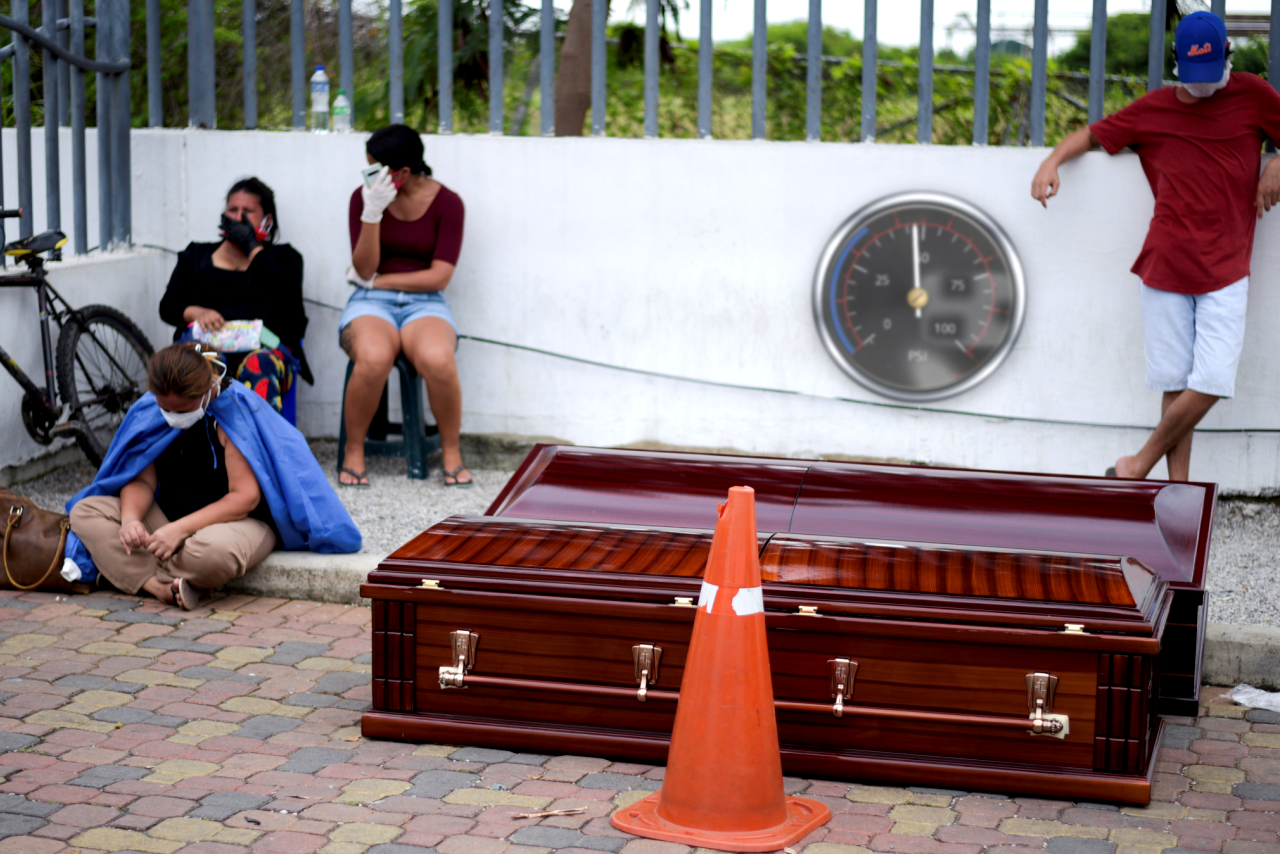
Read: 47.5 psi
